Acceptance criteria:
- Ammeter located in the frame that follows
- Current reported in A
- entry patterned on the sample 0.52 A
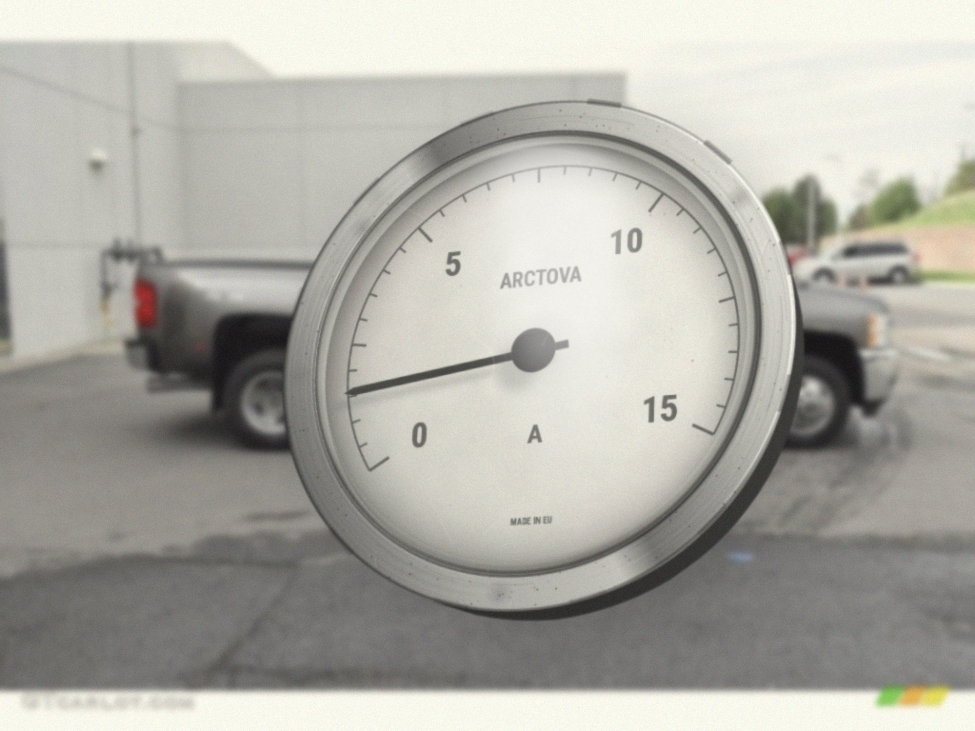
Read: 1.5 A
